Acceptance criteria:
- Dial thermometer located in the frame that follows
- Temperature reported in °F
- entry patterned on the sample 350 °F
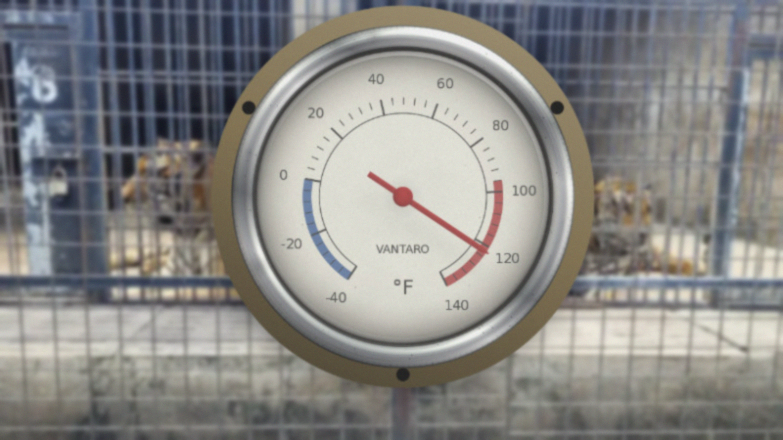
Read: 122 °F
